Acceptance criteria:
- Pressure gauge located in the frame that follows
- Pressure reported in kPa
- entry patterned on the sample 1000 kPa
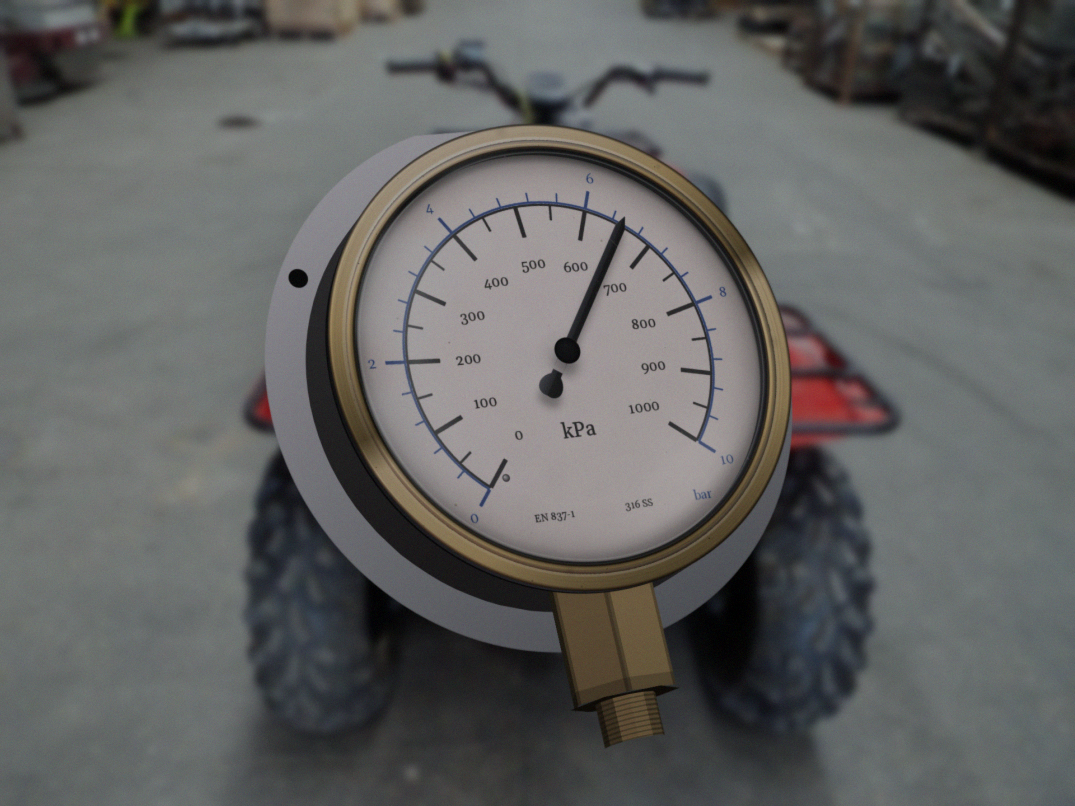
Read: 650 kPa
